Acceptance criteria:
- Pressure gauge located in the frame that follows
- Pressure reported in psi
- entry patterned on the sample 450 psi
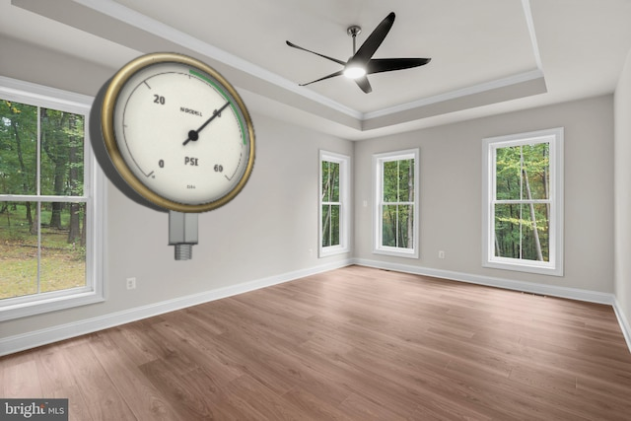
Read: 40 psi
